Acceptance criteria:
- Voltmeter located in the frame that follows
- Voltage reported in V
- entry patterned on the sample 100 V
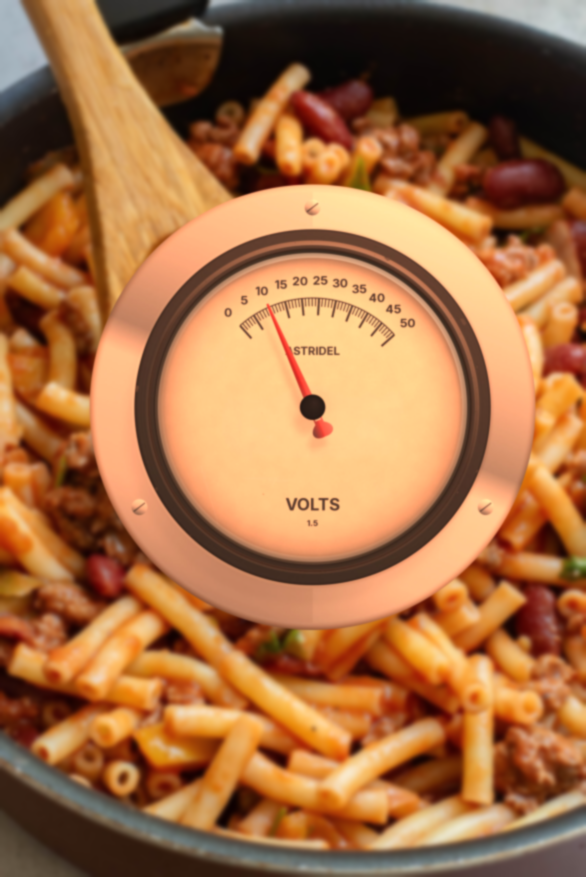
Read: 10 V
